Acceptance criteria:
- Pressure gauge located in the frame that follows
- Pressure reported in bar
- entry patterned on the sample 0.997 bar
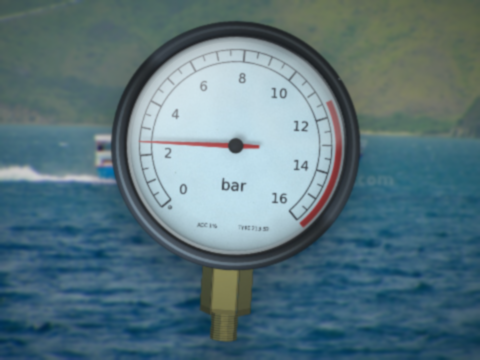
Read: 2.5 bar
